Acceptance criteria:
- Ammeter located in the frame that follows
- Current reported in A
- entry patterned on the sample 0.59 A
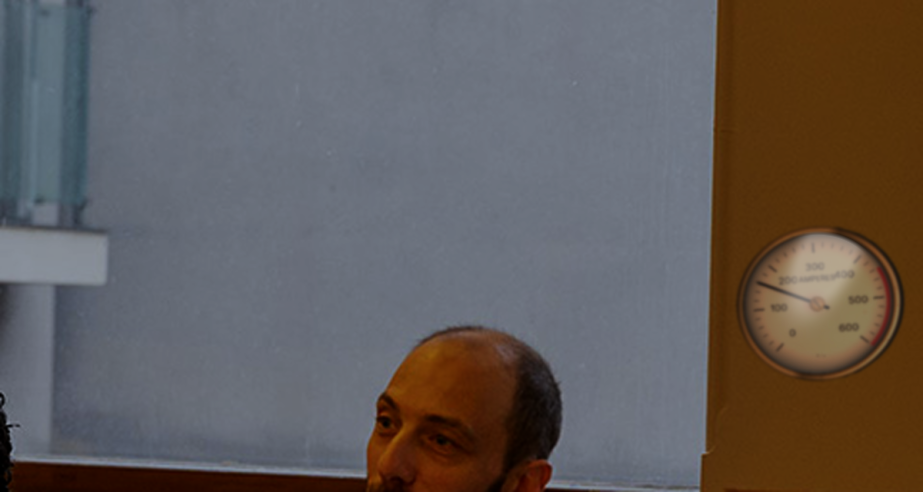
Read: 160 A
